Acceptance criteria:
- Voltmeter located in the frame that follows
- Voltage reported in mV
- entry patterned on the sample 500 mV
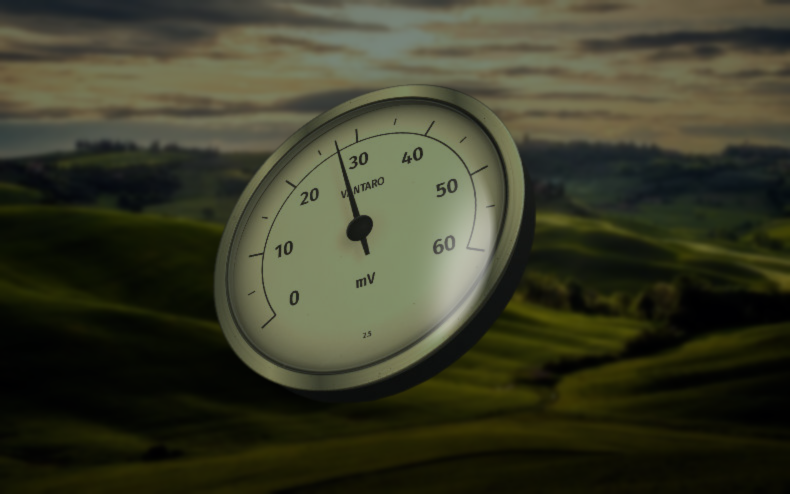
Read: 27.5 mV
